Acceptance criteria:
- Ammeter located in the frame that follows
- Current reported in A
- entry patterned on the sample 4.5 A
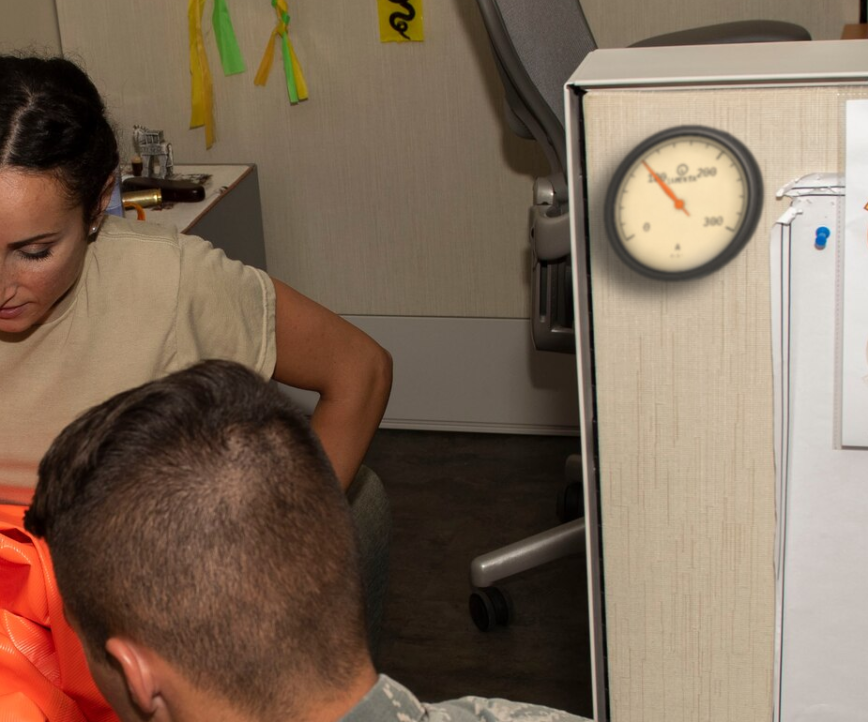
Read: 100 A
